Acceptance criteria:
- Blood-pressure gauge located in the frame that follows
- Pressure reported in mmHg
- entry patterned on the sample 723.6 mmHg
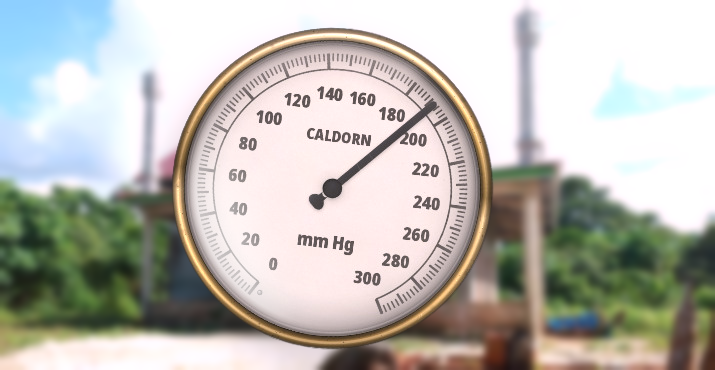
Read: 192 mmHg
